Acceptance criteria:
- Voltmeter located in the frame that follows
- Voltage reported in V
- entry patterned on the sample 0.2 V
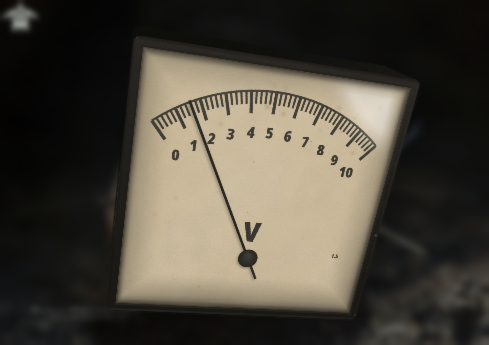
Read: 1.6 V
